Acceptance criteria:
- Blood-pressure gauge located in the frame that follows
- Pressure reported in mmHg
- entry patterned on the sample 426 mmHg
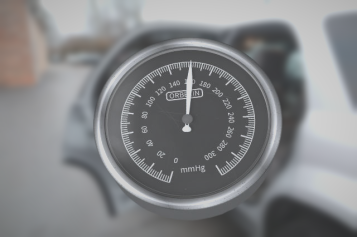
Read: 160 mmHg
